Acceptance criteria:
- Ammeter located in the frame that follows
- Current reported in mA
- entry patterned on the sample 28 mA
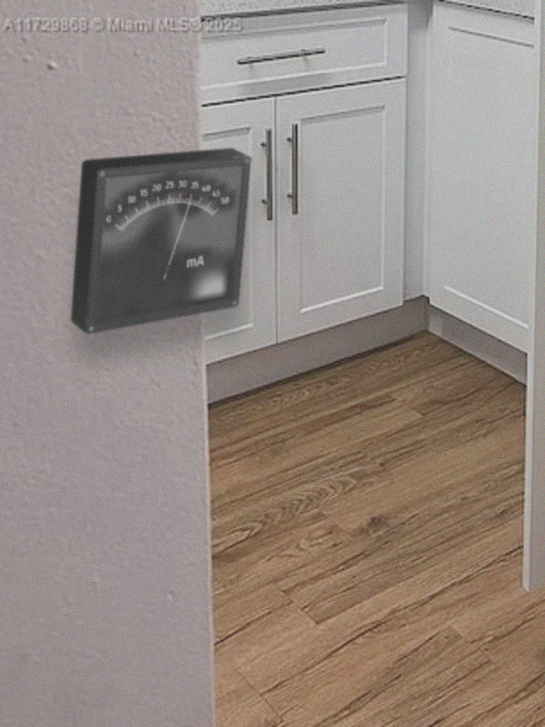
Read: 35 mA
